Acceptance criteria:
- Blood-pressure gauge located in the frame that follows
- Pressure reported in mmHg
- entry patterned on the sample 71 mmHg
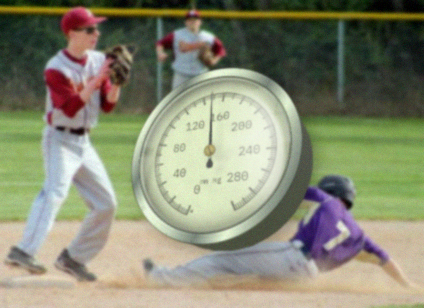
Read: 150 mmHg
